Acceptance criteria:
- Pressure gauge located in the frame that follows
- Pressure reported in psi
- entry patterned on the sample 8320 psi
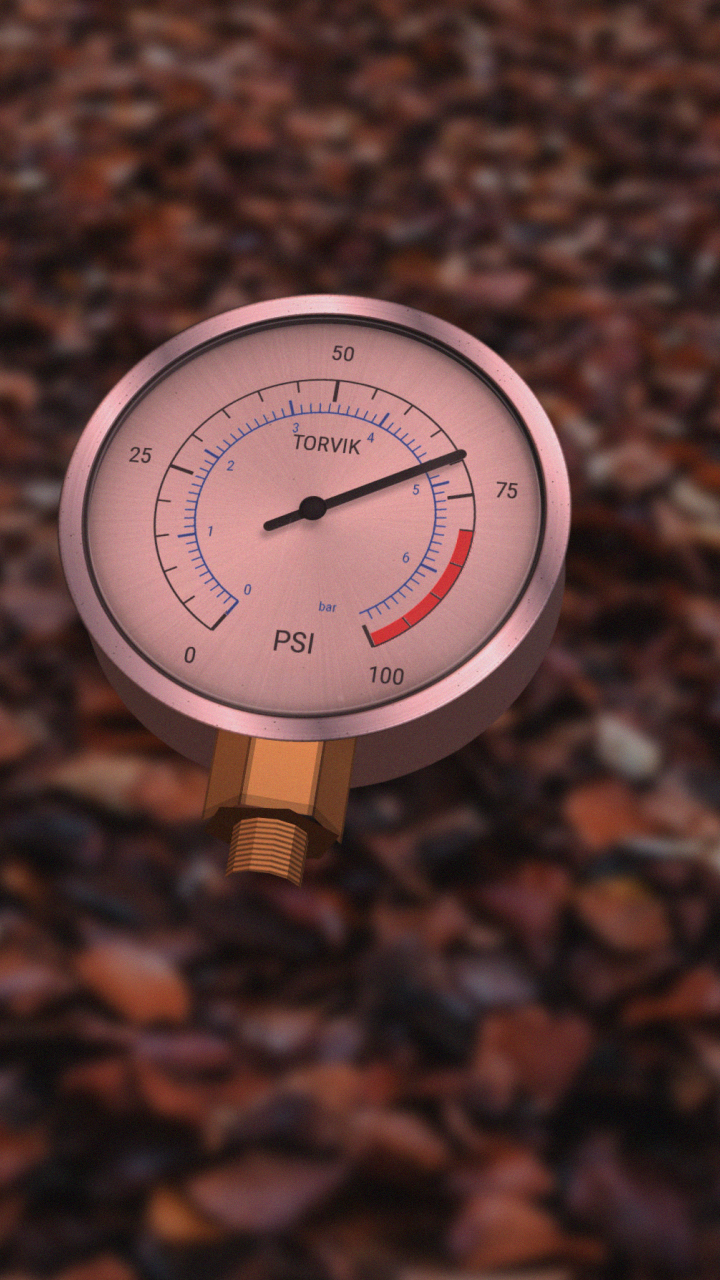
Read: 70 psi
